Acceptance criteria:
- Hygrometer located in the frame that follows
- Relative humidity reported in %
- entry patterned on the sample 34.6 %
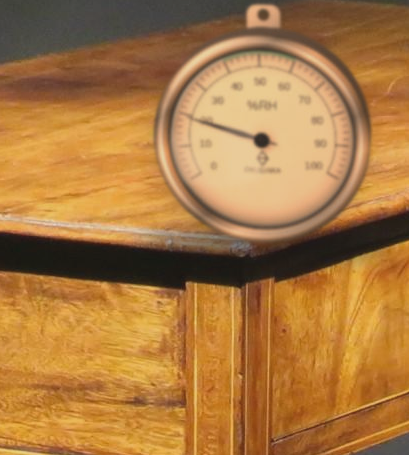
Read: 20 %
